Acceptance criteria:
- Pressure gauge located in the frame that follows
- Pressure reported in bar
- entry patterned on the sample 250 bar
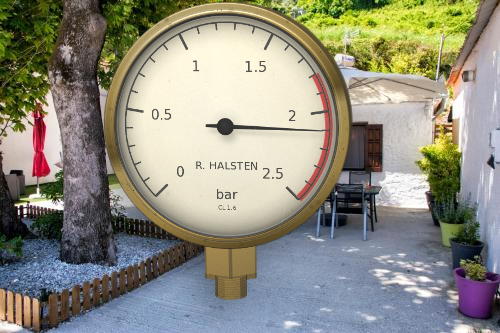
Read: 2.1 bar
